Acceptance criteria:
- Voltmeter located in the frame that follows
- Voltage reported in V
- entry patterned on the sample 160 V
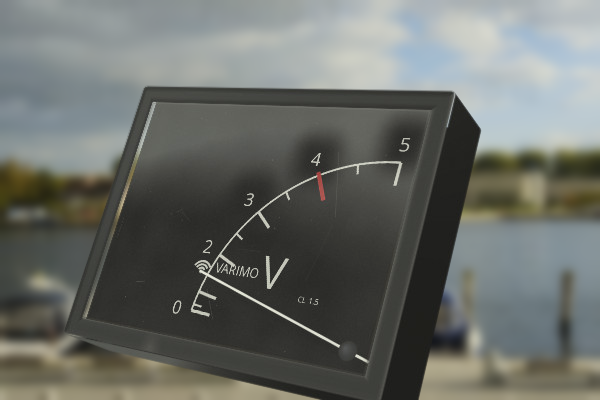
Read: 1.5 V
